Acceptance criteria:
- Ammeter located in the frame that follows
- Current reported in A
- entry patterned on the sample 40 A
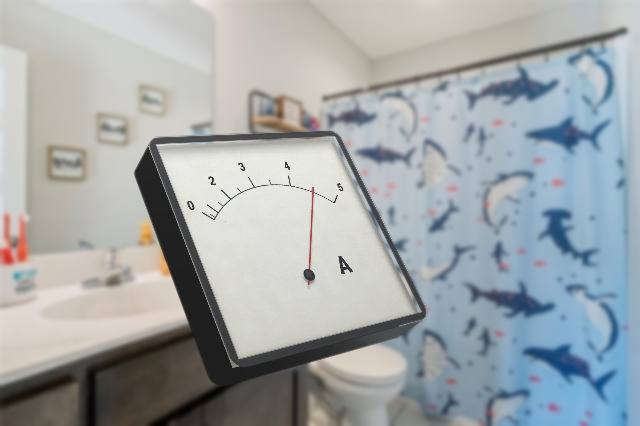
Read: 4.5 A
